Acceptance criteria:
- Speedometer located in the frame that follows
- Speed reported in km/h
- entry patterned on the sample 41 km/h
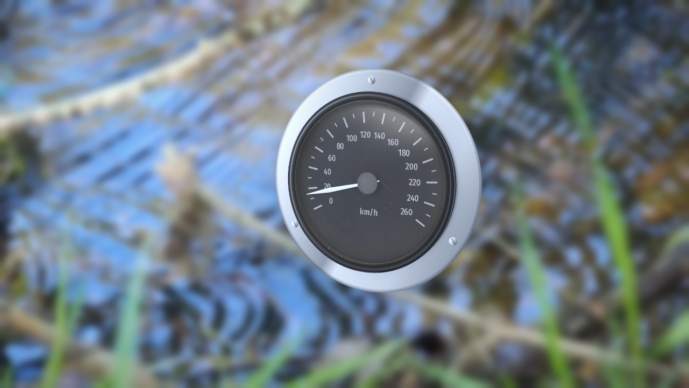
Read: 15 km/h
